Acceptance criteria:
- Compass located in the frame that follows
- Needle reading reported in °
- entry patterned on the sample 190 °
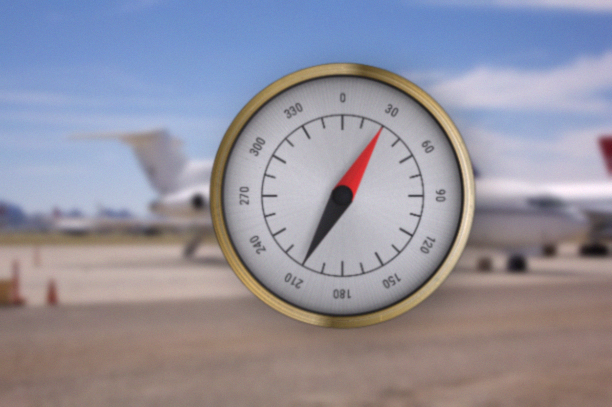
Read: 30 °
